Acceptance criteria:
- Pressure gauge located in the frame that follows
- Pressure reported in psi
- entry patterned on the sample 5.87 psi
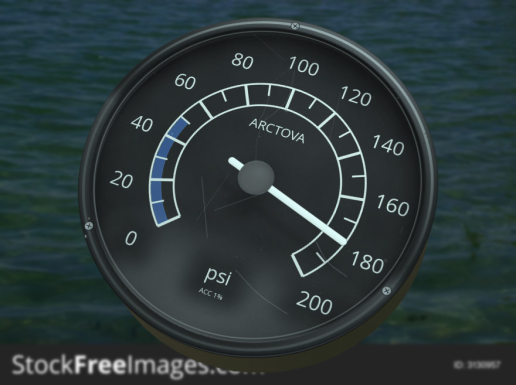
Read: 180 psi
